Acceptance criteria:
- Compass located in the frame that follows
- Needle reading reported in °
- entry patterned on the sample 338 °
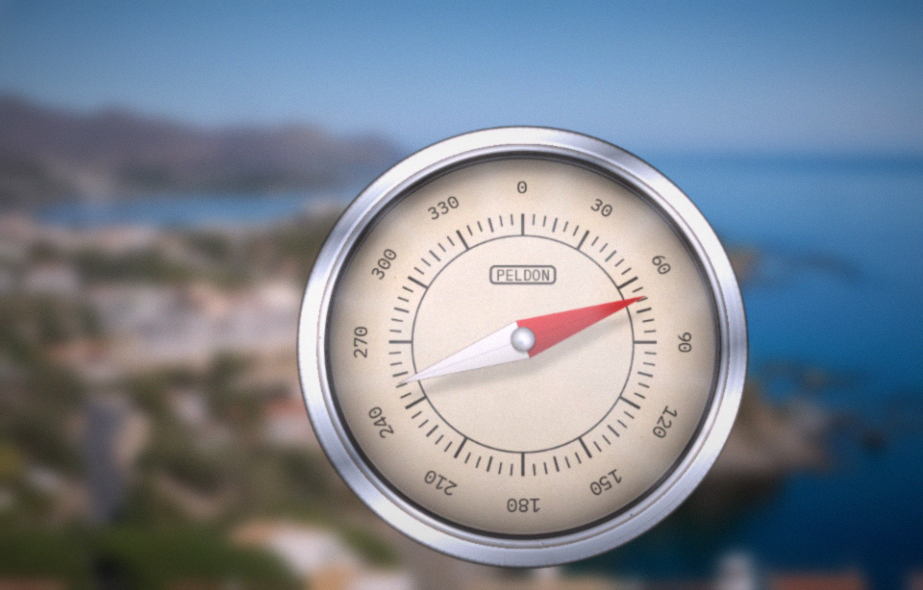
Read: 70 °
